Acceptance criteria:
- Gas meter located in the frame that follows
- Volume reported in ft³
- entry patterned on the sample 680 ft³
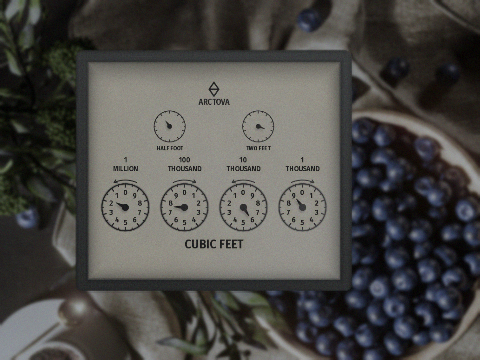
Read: 175900 ft³
